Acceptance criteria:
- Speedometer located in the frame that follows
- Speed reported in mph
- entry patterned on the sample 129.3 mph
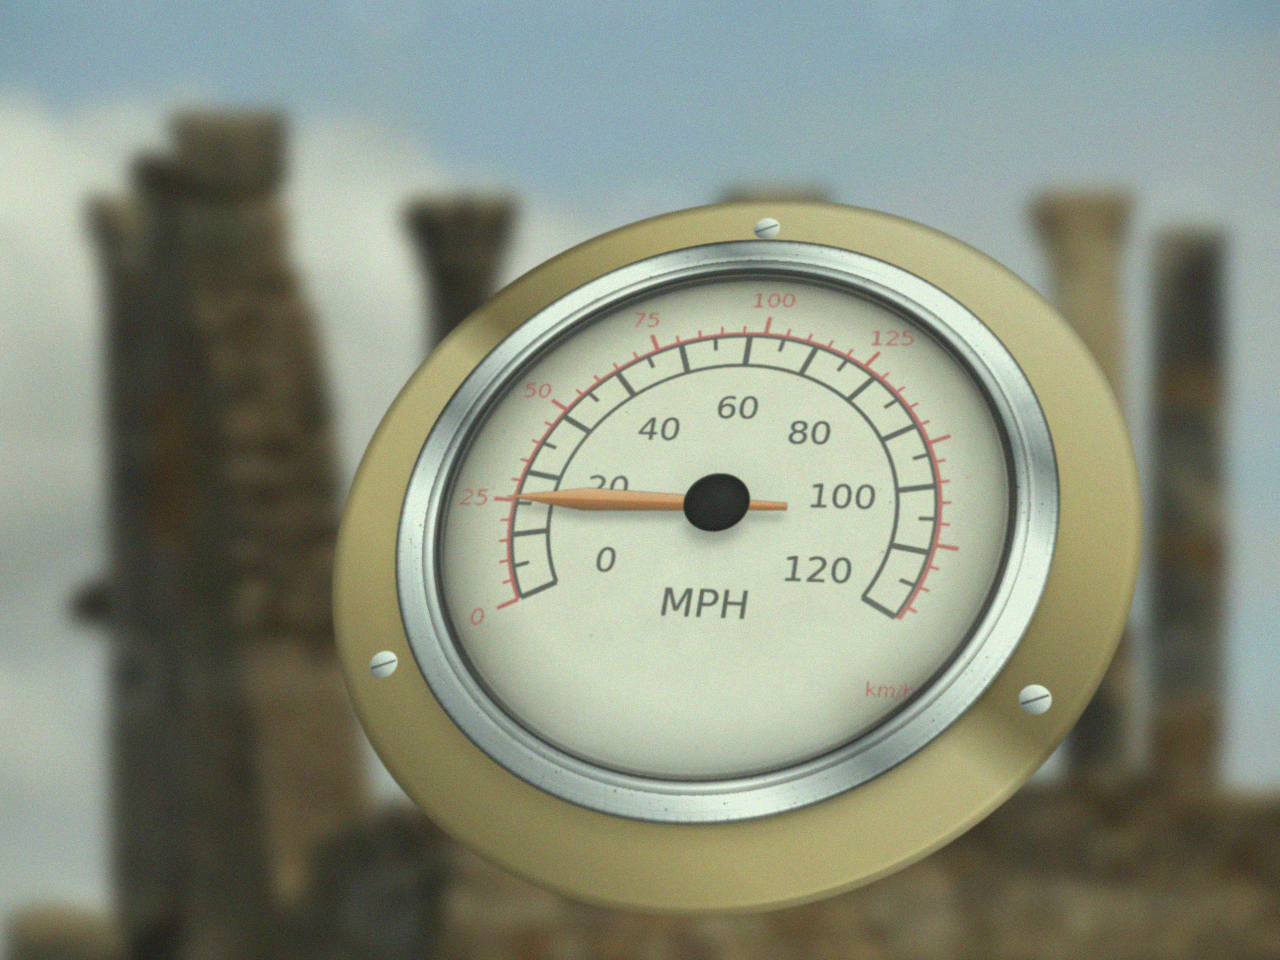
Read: 15 mph
